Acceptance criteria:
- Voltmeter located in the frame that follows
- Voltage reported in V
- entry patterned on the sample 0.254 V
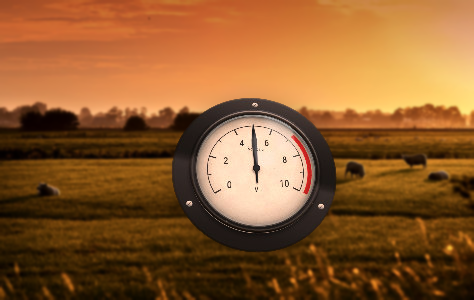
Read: 5 V
